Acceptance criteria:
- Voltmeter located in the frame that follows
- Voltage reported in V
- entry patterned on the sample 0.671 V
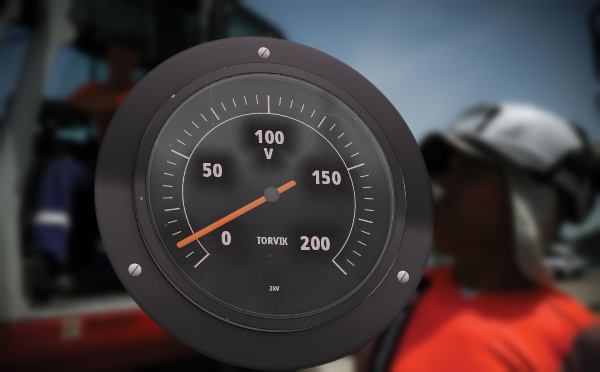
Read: 10 V
